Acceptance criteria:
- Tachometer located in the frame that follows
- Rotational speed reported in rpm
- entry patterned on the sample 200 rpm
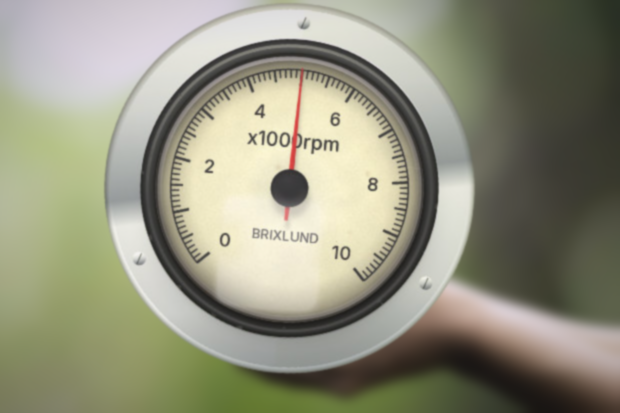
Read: 5000 rpm
